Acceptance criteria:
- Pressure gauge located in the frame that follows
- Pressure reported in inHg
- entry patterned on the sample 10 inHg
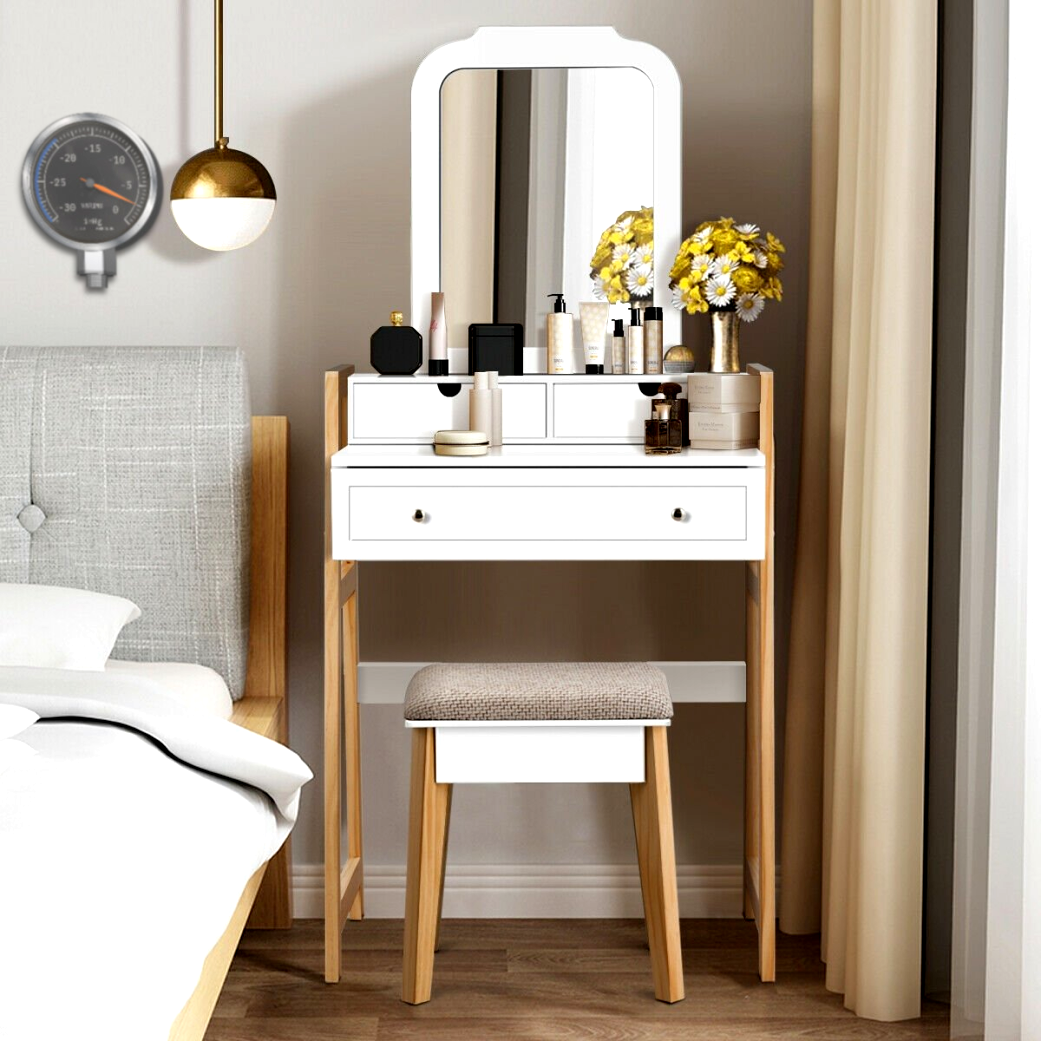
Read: -2.5 inHg
